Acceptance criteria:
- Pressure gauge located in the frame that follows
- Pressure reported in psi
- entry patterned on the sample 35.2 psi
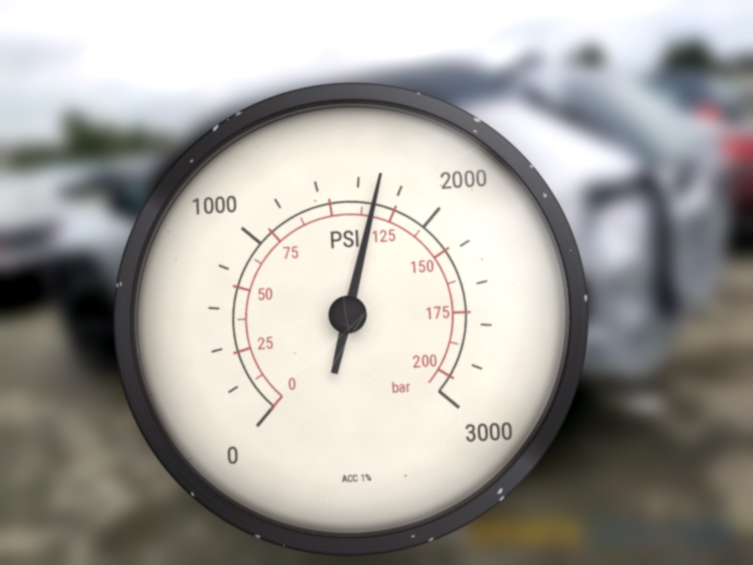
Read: 1700 psi
